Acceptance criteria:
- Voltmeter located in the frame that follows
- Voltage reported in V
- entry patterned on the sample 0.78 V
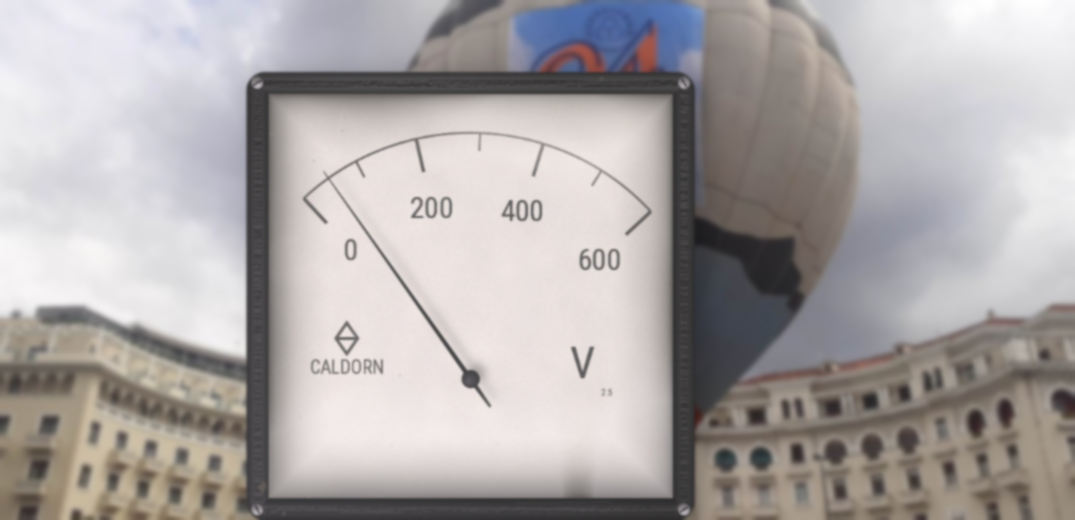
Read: 50 V
